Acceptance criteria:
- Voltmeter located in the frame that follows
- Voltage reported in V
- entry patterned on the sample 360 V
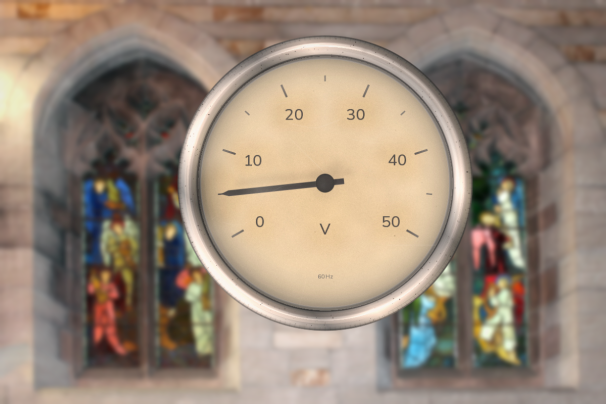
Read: 5 V
